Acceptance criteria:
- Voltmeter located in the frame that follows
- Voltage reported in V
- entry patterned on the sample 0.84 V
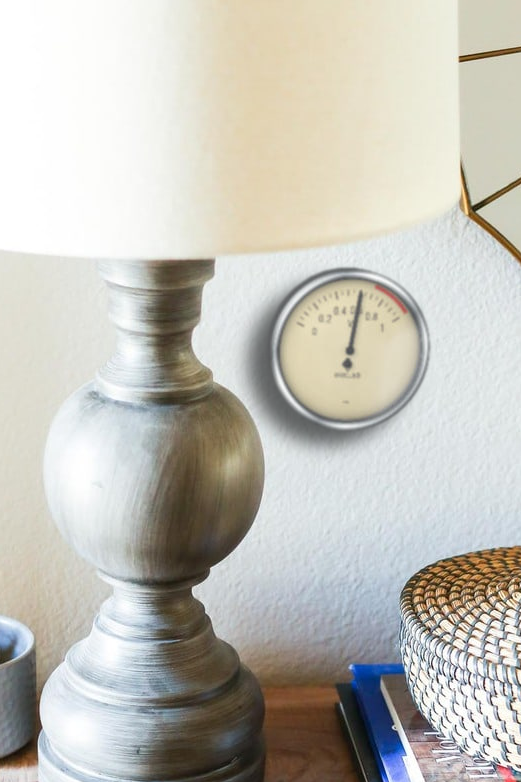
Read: 0.6 V
